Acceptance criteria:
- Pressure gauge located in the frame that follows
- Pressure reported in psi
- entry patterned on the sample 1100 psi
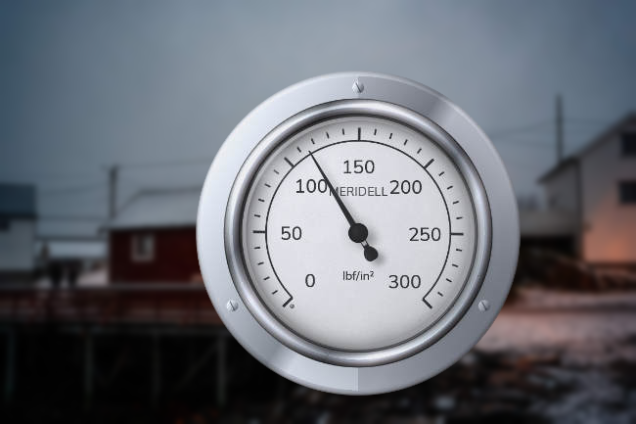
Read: 115 psi
